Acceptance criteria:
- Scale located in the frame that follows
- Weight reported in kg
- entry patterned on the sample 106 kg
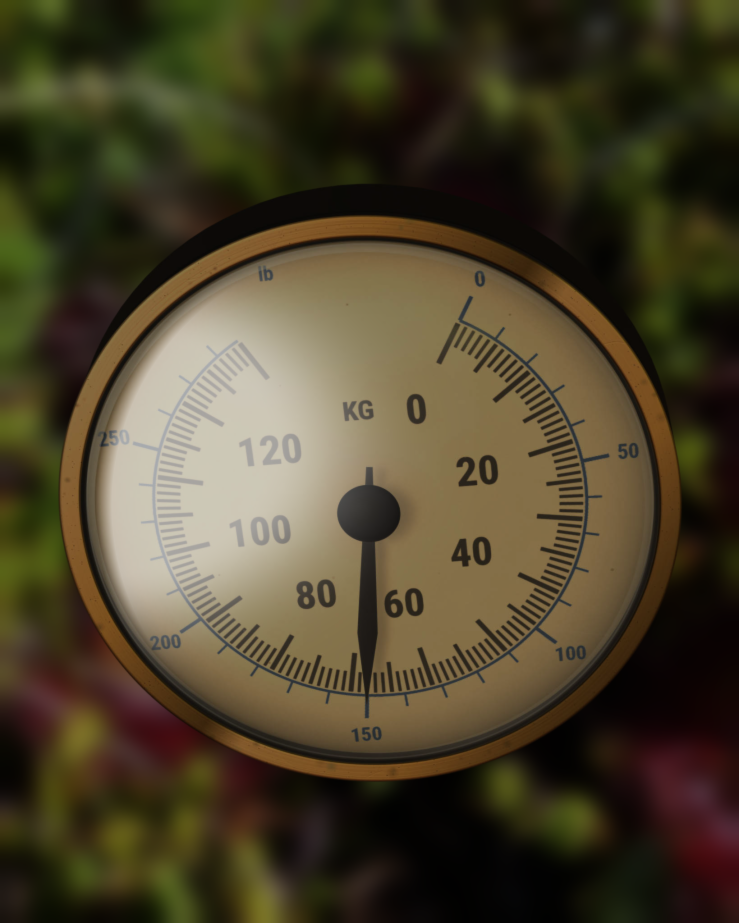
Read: 68 kg
